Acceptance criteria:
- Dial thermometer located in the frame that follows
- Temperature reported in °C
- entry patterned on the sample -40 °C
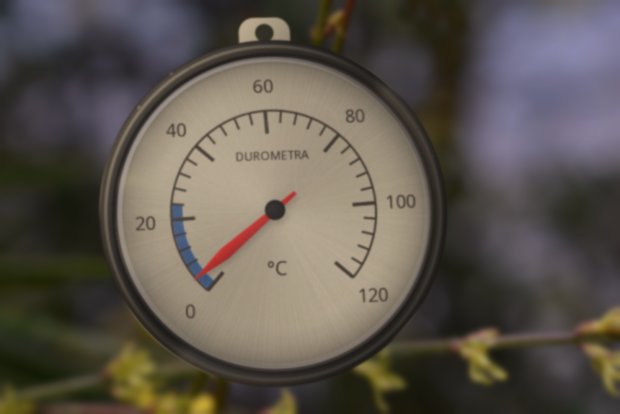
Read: 4 °C
